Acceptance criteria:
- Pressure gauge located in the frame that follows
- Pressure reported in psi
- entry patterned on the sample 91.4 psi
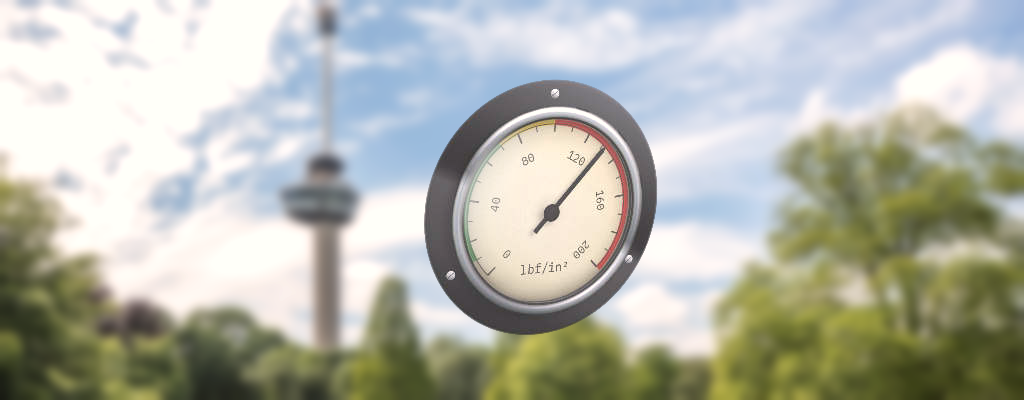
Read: 130 psi
